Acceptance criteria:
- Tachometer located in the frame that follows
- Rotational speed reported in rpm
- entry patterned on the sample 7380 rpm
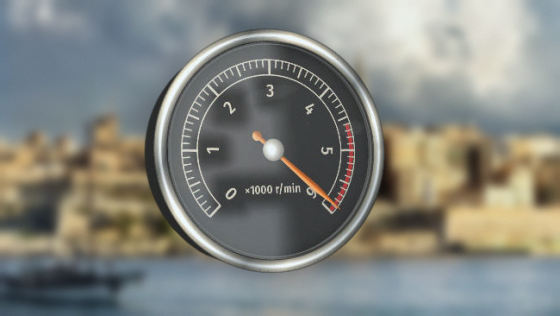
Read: 5900 rpm
